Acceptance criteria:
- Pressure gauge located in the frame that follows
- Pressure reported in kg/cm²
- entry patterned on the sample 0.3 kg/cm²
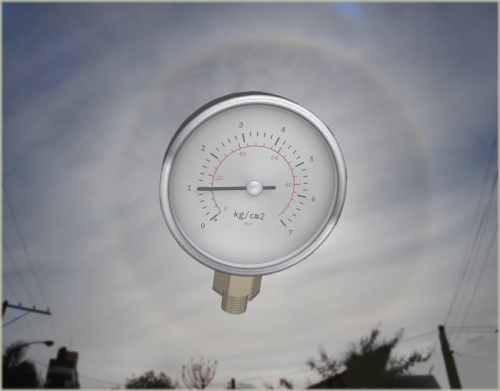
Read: 1 kg/cm²
